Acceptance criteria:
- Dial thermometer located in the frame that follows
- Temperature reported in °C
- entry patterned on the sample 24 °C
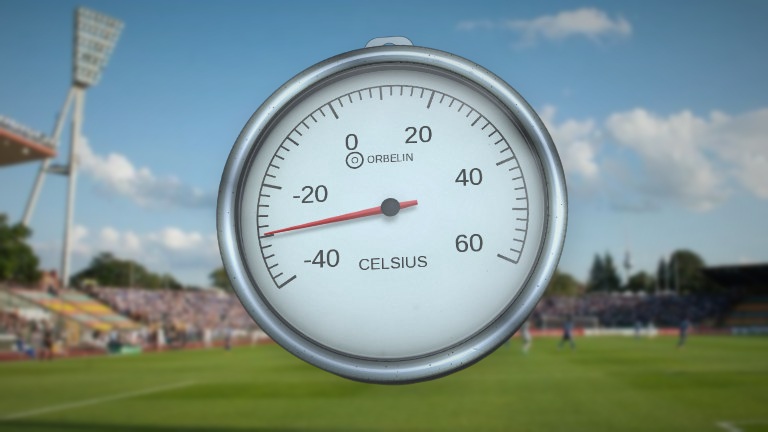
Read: -30 °C
